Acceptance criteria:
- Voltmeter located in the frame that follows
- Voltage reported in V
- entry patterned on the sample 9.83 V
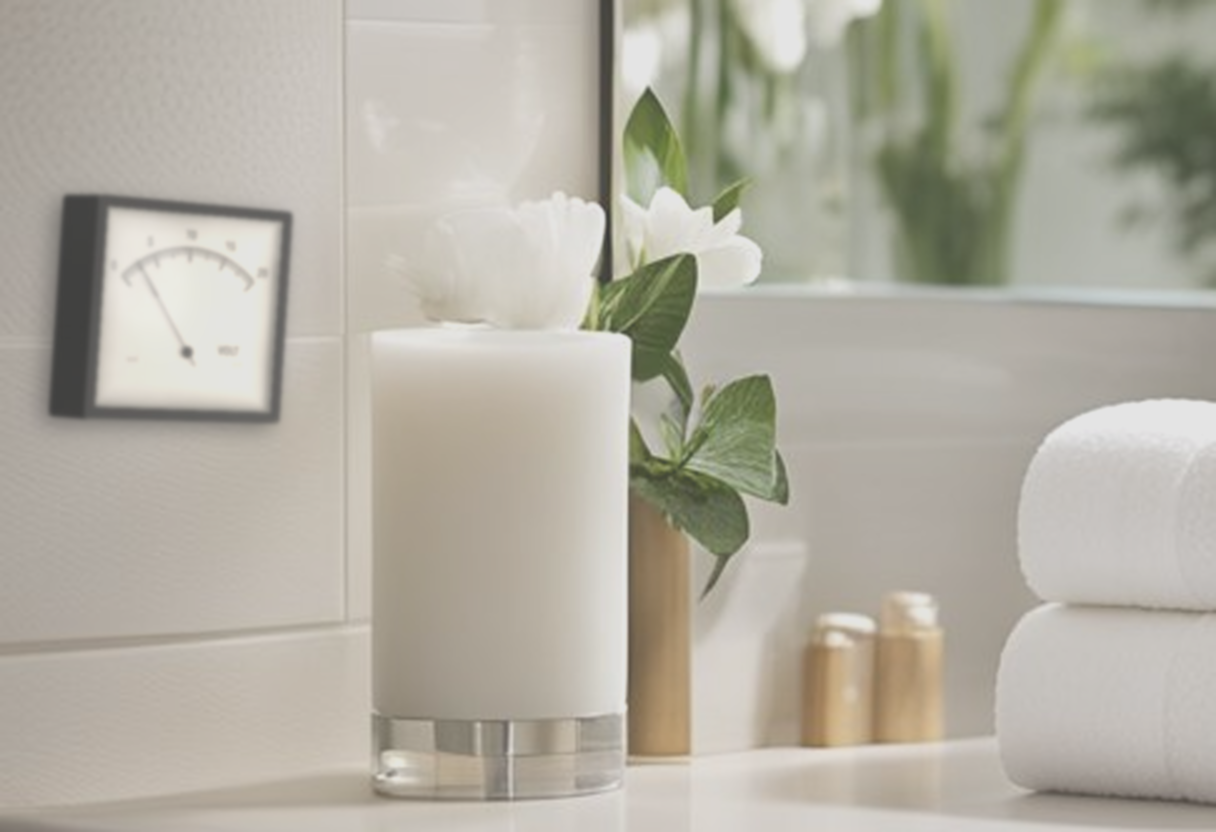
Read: 2.5 V
